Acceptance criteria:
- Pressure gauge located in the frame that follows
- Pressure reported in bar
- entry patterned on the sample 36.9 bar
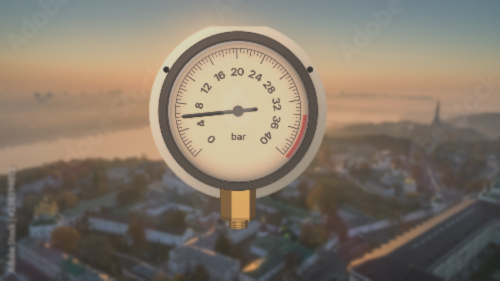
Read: 6 bar
